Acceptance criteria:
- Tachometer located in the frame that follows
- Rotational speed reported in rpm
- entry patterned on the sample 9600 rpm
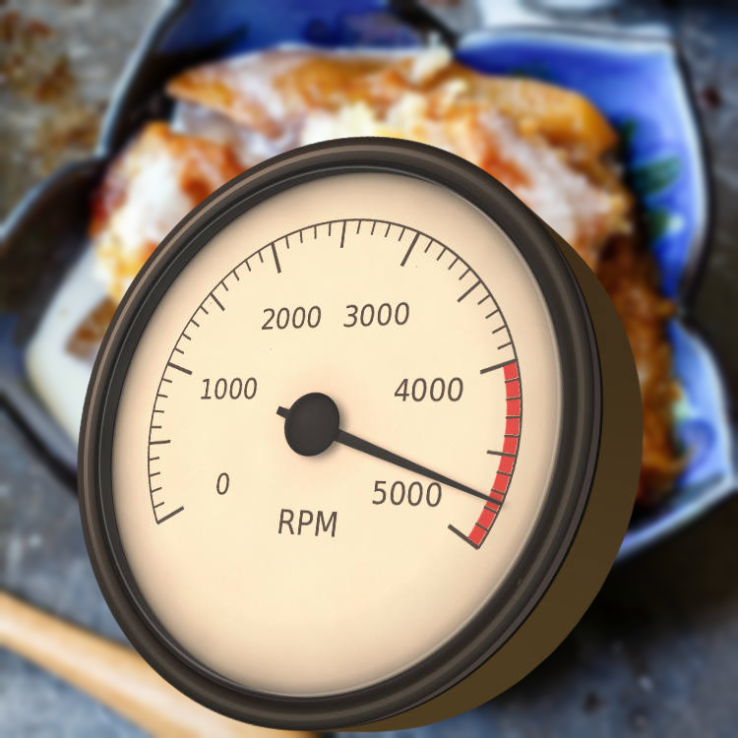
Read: 4750 rpm
